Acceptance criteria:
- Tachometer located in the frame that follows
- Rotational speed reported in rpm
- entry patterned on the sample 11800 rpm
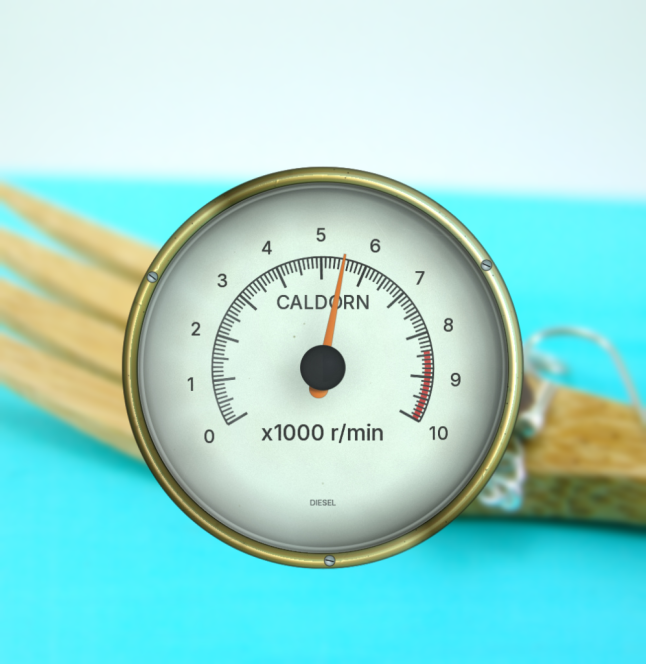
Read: 5500 rpm
